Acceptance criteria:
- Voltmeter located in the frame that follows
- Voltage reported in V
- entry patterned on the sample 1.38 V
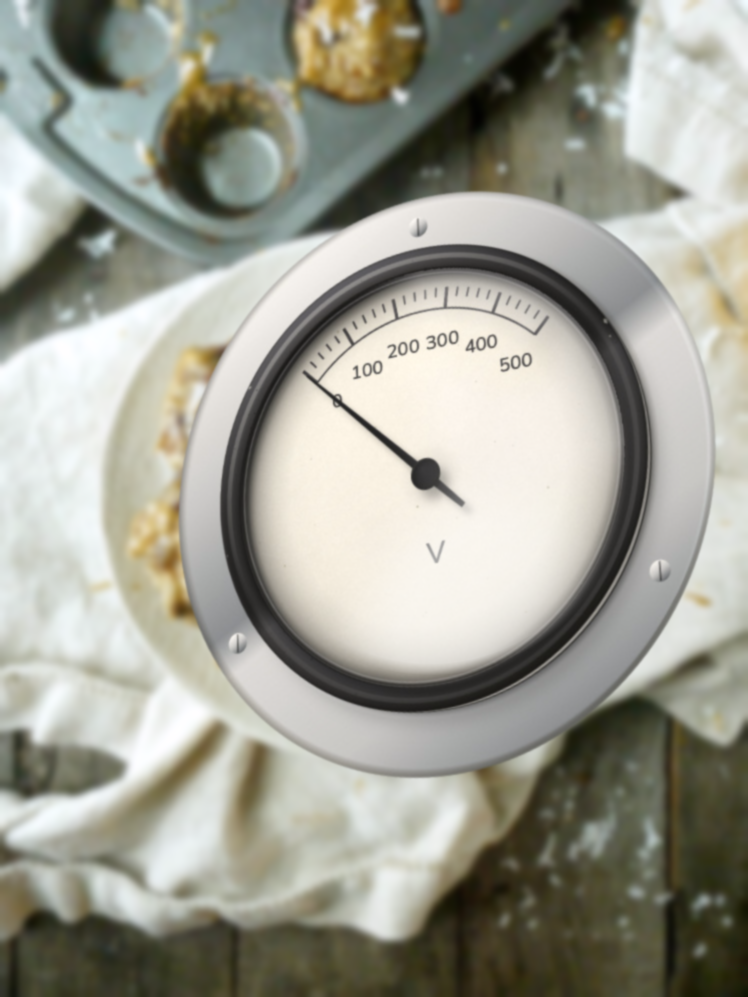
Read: 0 V
